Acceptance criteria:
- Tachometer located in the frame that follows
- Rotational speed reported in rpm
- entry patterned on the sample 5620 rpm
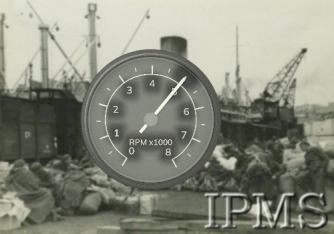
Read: 5000 rpm
